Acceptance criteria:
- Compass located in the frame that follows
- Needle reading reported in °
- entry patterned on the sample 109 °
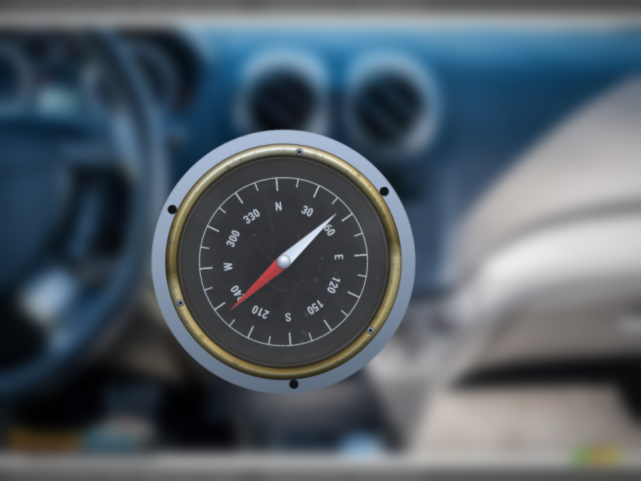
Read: 232.5 °
